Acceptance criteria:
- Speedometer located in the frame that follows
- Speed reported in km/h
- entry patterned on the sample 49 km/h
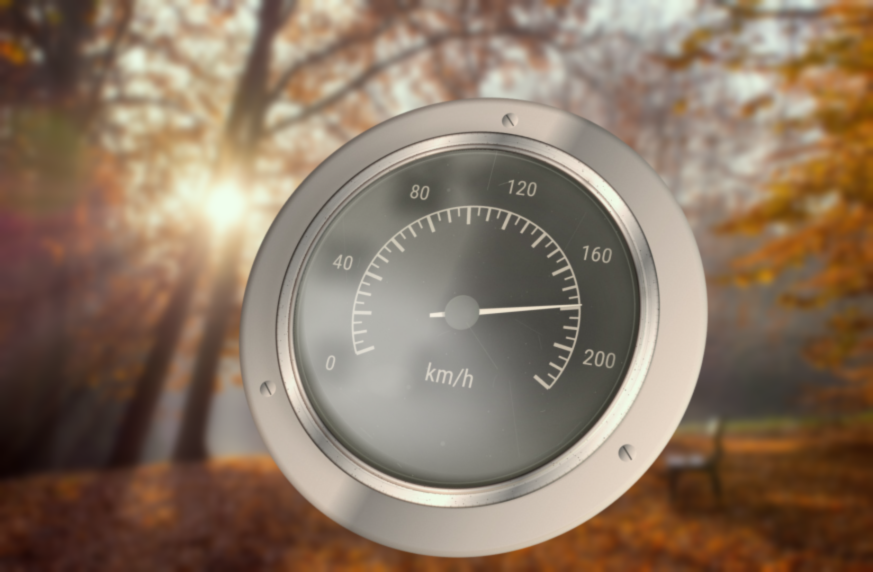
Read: 180 km/h
